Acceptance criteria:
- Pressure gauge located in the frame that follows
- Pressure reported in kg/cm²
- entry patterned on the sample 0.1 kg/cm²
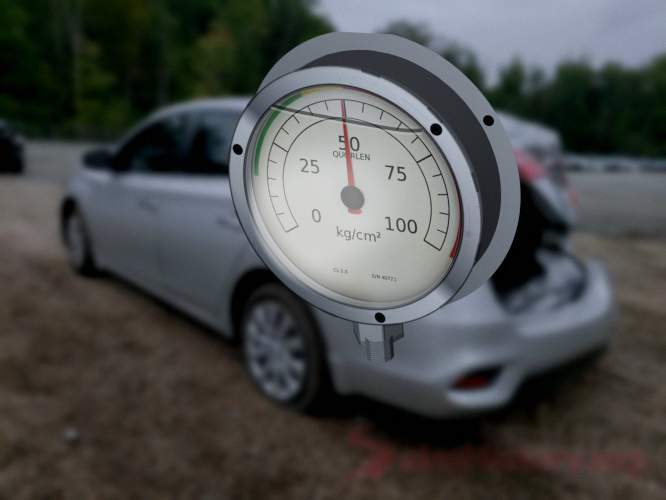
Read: 50 kg/cm²
